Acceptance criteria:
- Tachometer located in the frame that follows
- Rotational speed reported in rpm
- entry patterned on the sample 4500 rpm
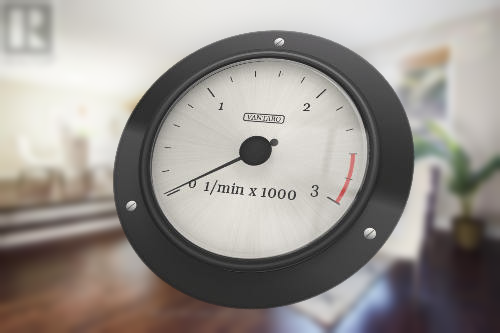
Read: 0 rpm
